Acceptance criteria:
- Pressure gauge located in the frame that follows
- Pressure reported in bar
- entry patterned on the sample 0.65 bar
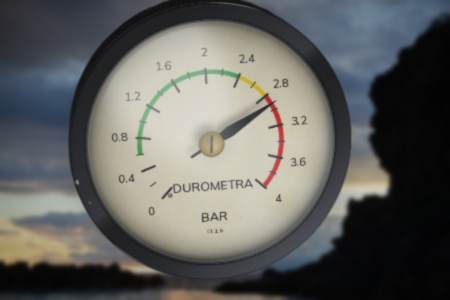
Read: 2.9 bar
